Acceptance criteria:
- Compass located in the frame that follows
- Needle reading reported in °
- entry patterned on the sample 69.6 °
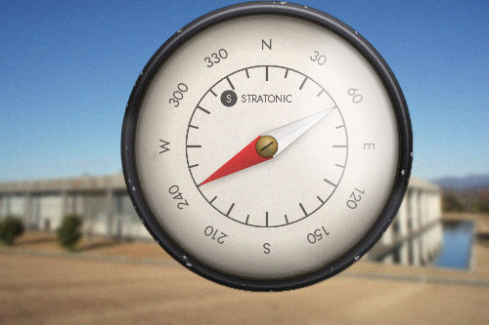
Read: 240 °
